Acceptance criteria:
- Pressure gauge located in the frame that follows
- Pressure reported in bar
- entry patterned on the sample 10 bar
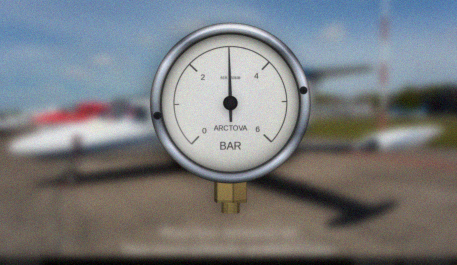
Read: 3 bar
